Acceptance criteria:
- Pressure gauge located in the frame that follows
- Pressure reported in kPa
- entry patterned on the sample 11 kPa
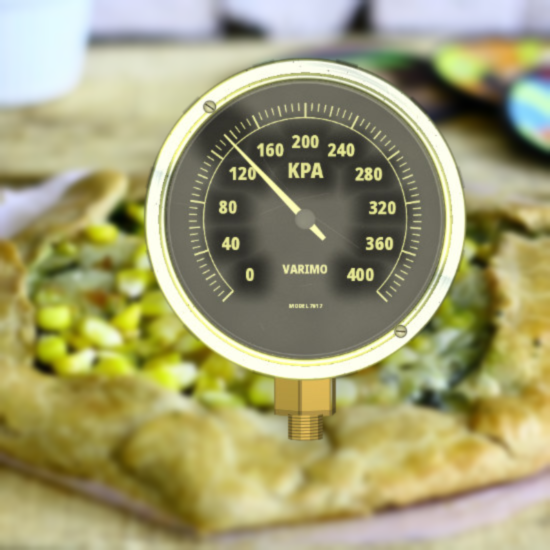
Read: 135 kPa
